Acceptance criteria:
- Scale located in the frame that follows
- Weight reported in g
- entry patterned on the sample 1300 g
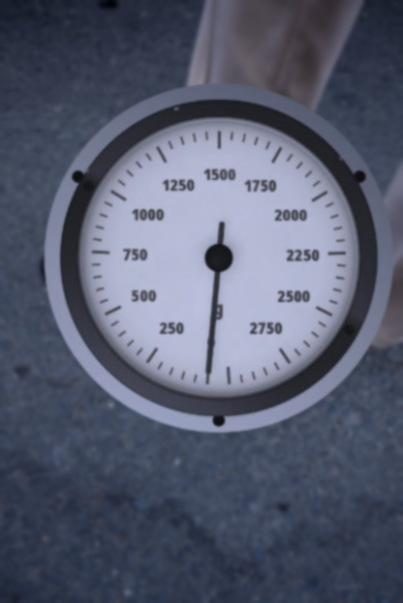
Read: 0 g
